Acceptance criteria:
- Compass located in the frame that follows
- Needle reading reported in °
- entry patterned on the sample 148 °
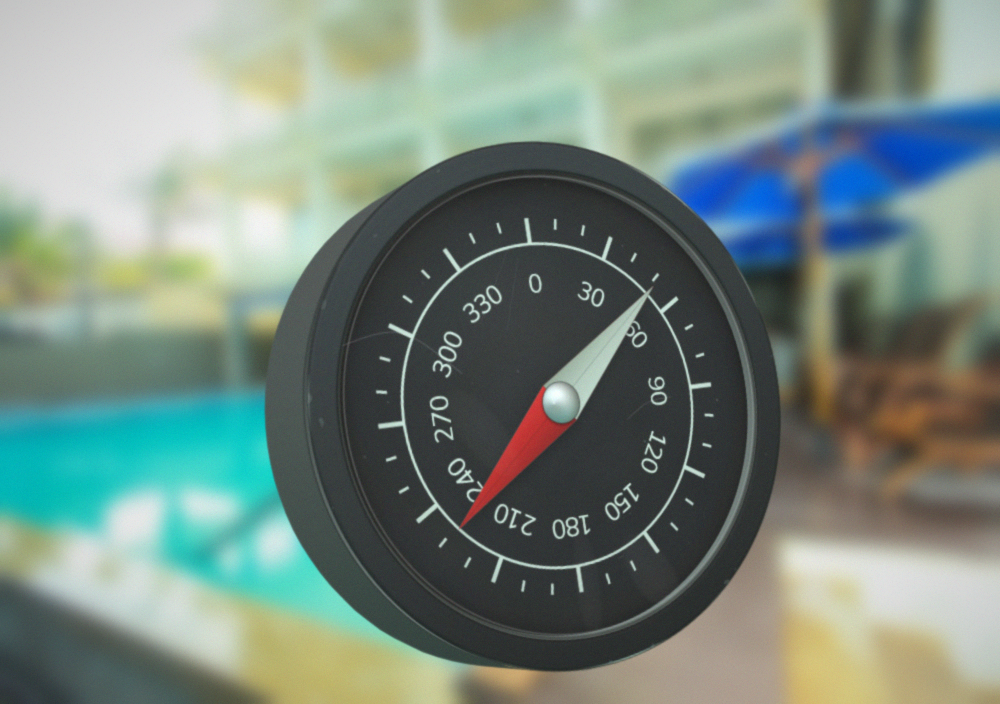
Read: 230 °
